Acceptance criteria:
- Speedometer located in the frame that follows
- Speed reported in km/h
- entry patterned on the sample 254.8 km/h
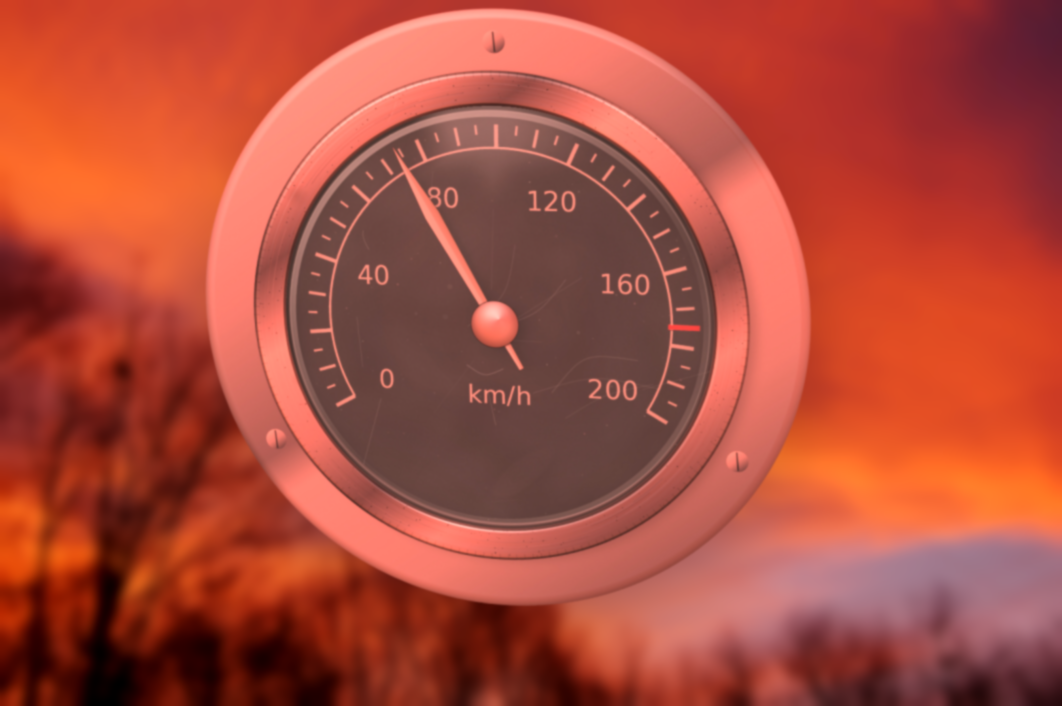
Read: 75 km/h
